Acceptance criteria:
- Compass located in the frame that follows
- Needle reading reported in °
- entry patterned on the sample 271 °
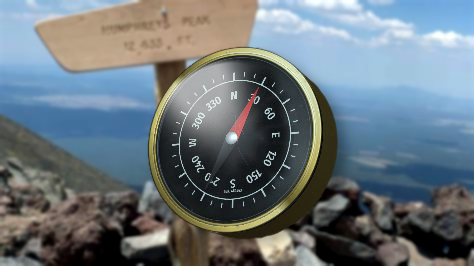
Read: 30 °
